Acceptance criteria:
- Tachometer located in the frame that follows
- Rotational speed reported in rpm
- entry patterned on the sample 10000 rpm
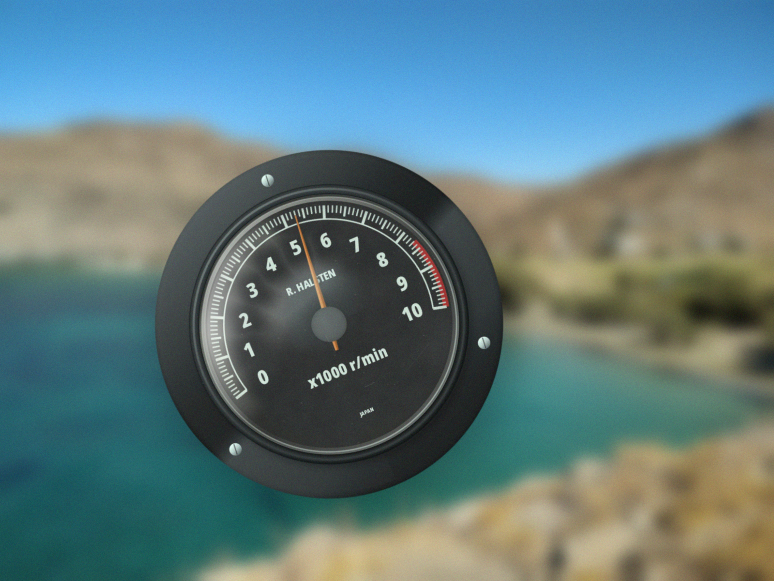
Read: 5300 rpm
